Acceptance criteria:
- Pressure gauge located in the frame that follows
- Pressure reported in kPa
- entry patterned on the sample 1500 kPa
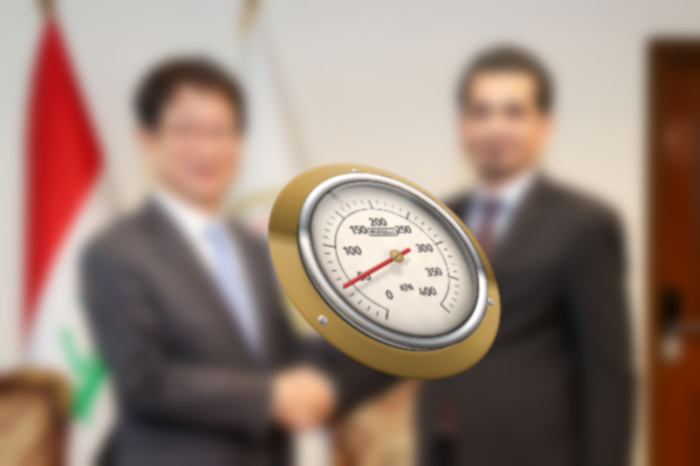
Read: 50 kPa
